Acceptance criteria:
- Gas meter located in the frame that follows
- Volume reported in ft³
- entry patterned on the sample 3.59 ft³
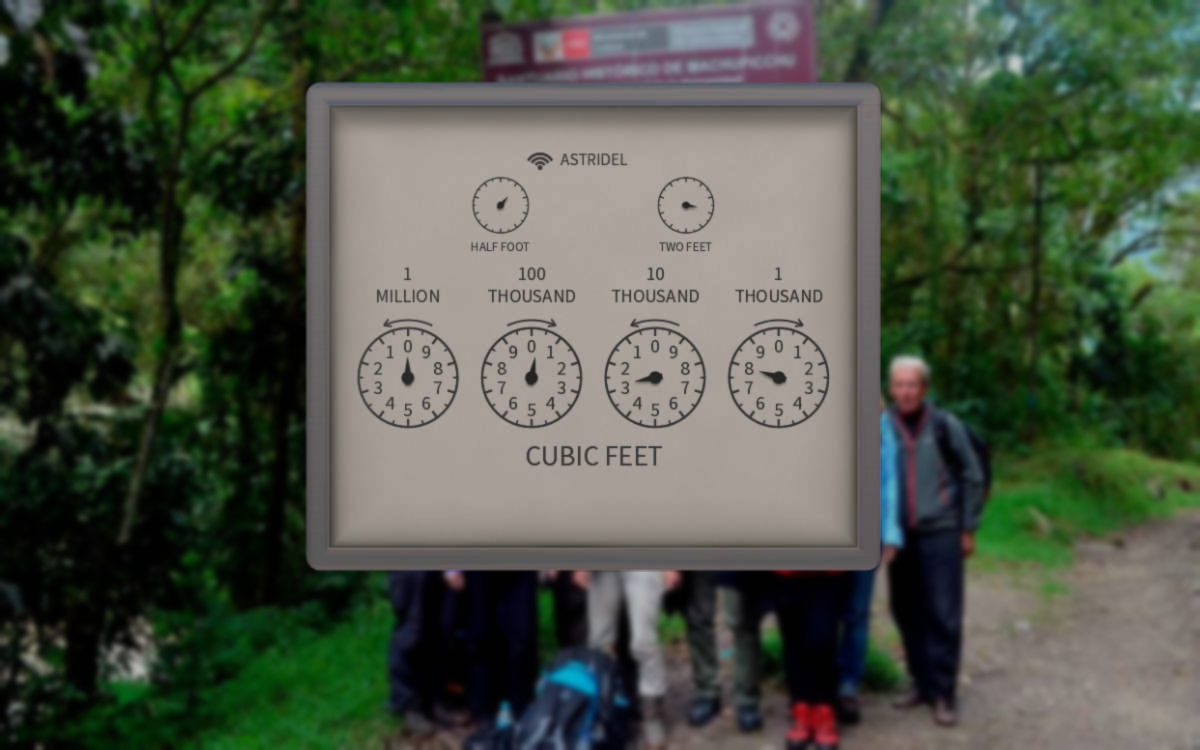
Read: 2800 ft³
